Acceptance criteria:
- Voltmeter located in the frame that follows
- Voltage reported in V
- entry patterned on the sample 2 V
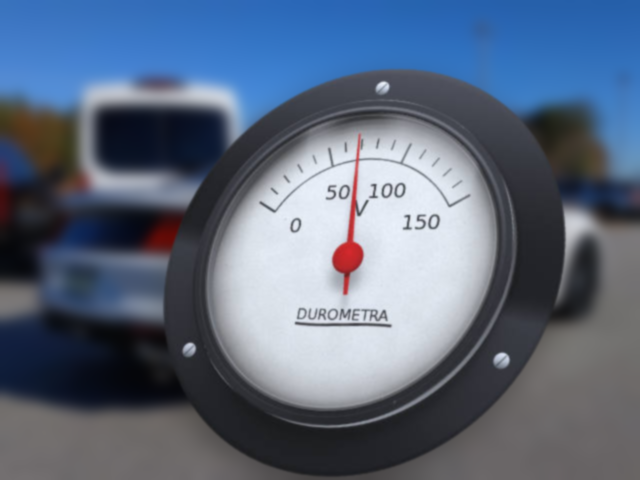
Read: 70 V
